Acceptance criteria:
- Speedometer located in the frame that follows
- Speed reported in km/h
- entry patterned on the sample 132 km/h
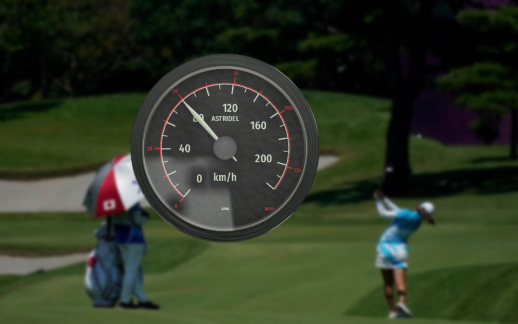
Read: 80 km/h
